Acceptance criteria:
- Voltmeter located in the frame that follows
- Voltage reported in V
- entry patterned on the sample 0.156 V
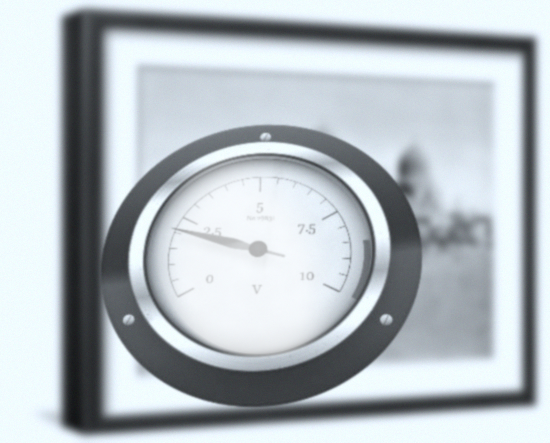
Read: 2 V
